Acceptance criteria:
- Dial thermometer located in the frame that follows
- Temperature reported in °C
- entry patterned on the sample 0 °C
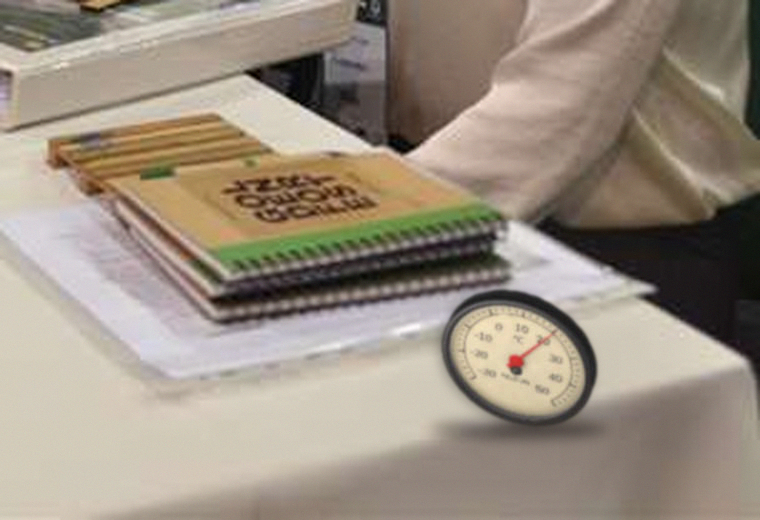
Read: 20 °C
